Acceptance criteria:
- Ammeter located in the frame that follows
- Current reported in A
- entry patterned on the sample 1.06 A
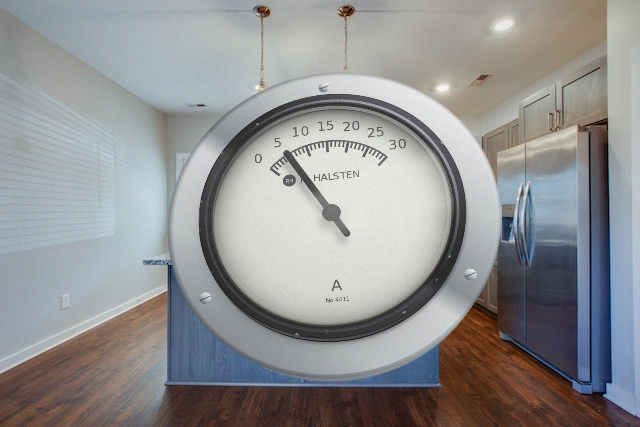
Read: 5 A
